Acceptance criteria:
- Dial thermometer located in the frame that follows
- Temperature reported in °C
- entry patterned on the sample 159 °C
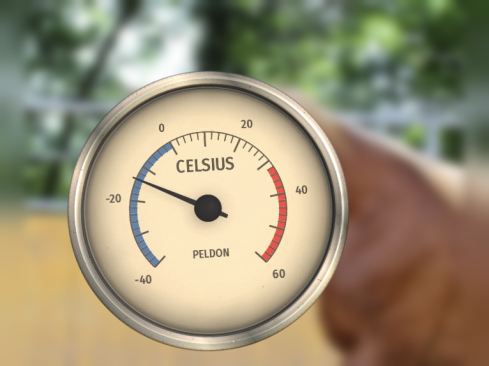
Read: -14 °C
